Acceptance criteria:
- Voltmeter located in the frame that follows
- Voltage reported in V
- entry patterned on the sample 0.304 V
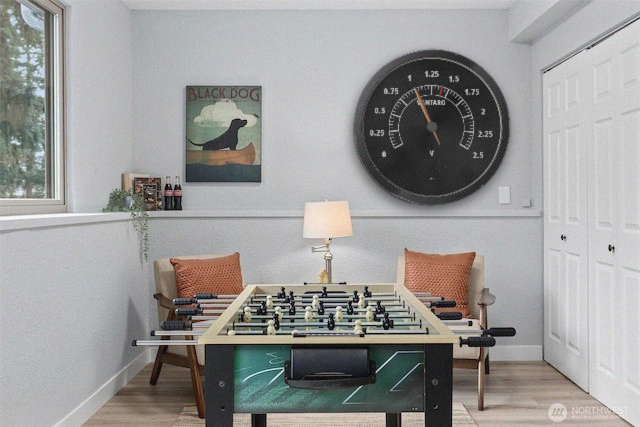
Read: 1 V
